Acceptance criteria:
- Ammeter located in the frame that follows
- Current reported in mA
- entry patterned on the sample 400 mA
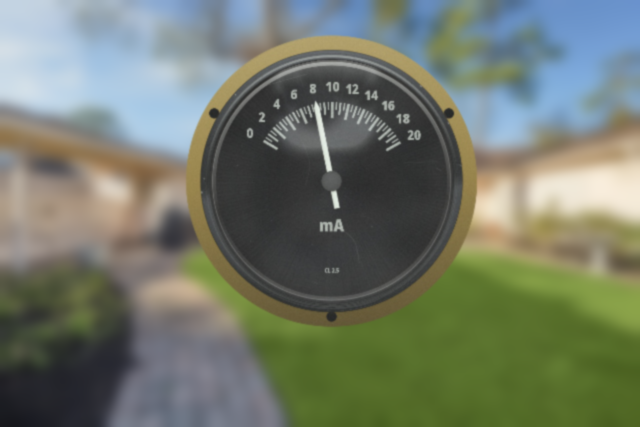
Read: 8 mA
